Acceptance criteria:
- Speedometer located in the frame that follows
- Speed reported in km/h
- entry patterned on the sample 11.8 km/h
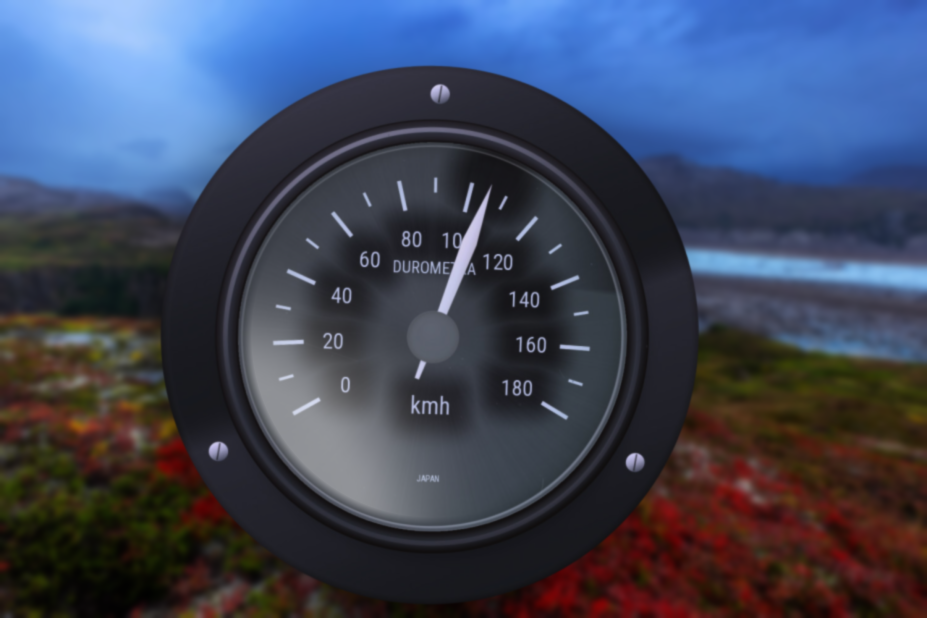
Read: 105 km/h
